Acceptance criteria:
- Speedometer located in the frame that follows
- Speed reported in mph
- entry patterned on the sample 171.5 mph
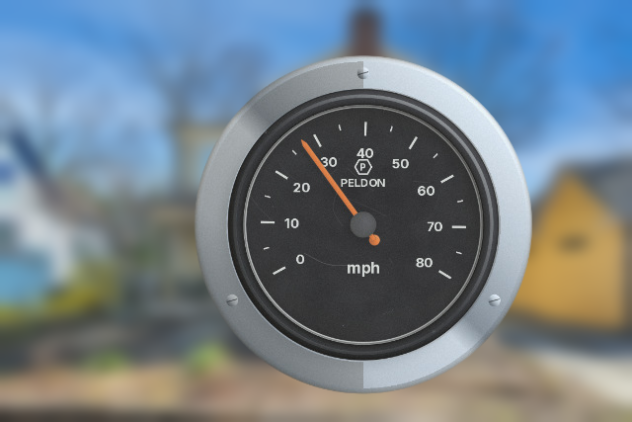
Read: 27.5 mph
